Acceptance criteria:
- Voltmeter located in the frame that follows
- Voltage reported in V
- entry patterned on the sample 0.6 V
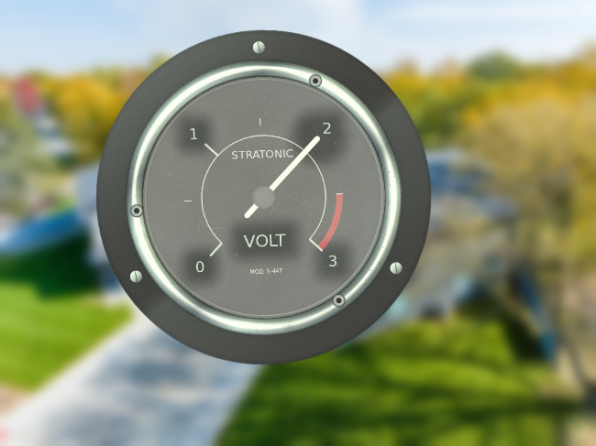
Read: 2 V
